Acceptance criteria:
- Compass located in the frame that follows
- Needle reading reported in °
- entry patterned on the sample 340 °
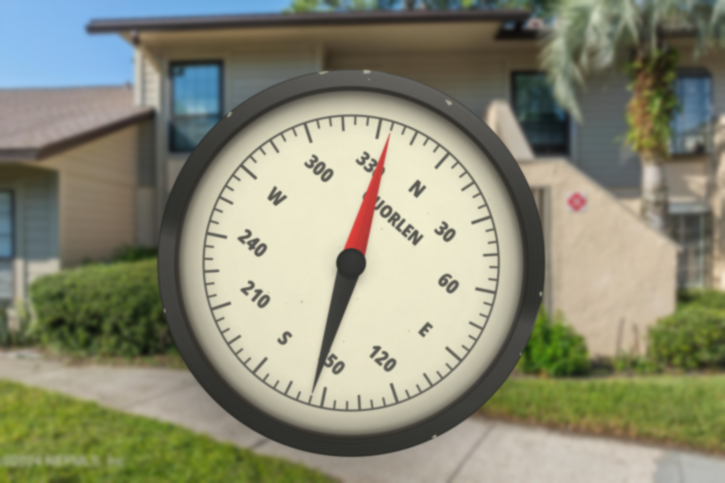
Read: 335 °
